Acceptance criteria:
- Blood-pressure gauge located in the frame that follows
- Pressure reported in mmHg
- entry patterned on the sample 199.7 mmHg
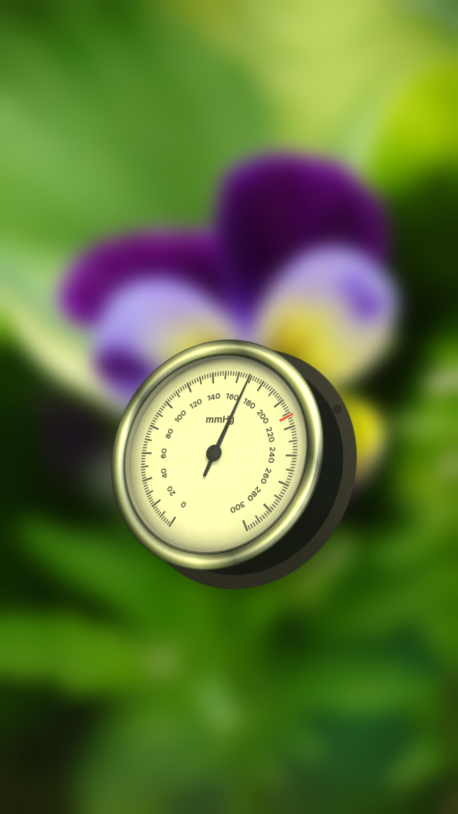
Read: 170 mmHg
